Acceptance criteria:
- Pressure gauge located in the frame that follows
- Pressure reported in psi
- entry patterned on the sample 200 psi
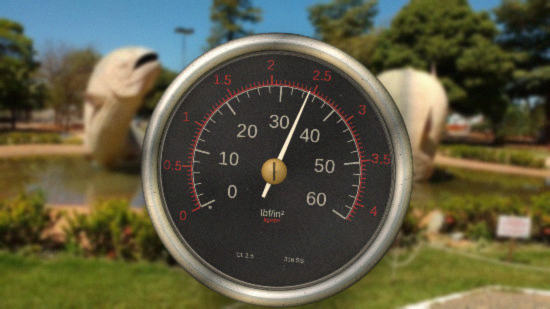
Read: 35 psi
